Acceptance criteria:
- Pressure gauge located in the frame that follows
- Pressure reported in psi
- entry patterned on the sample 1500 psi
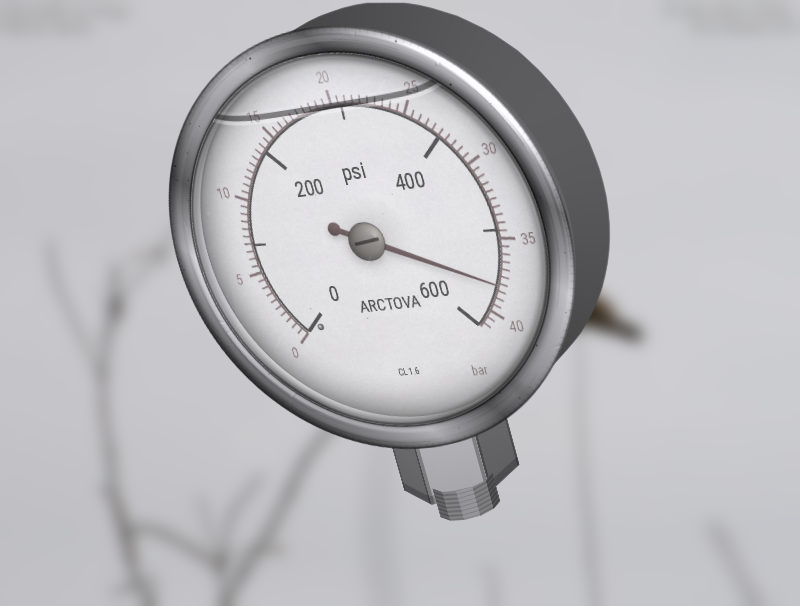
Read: 550 psi
